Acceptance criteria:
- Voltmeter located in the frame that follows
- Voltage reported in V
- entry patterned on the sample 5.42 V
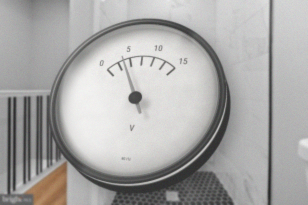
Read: 3.75 V
